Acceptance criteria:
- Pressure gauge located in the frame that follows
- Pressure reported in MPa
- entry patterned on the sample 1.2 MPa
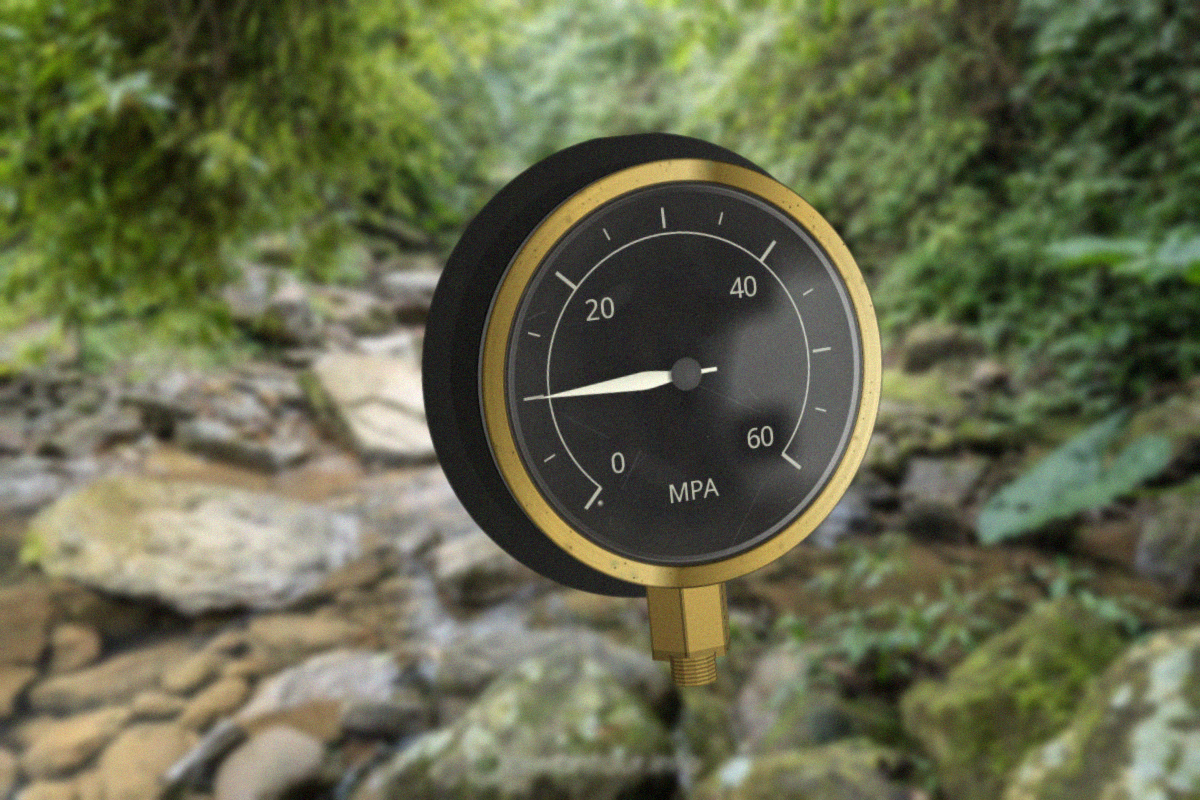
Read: 10 MPa
